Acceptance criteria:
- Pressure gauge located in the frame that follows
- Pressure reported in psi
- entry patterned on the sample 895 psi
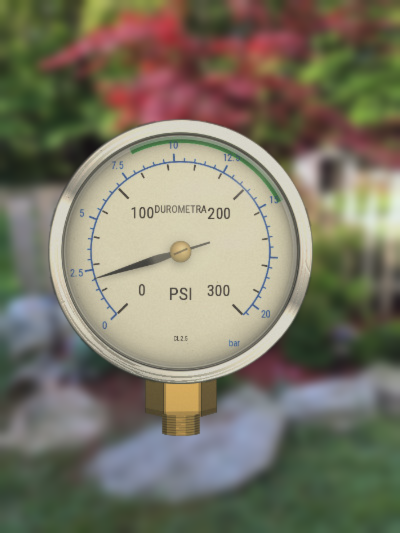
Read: 30 psi
